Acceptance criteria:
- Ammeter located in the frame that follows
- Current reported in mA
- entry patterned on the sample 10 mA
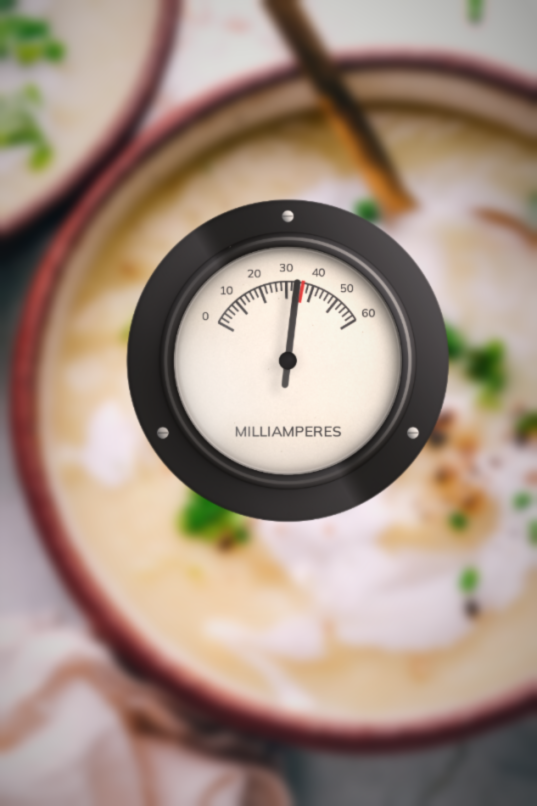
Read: 34 mA
